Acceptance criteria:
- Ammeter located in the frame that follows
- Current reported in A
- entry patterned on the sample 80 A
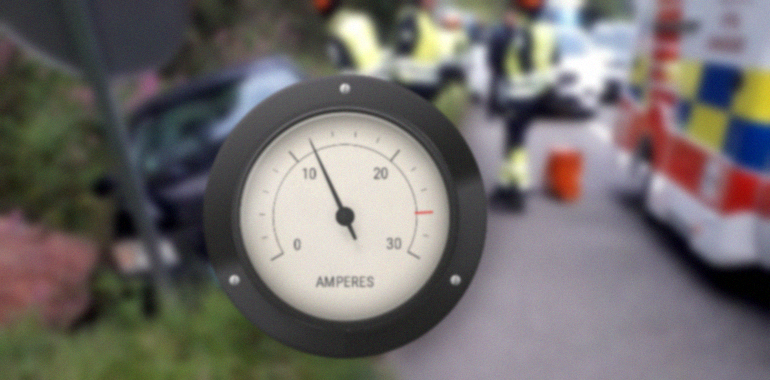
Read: 12 A
